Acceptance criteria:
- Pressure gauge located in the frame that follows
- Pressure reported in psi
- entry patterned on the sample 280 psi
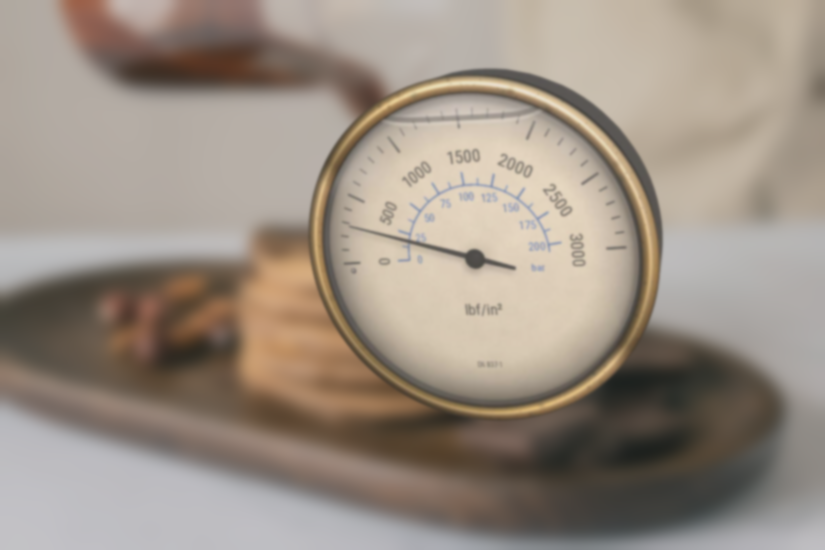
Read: 300 psi
